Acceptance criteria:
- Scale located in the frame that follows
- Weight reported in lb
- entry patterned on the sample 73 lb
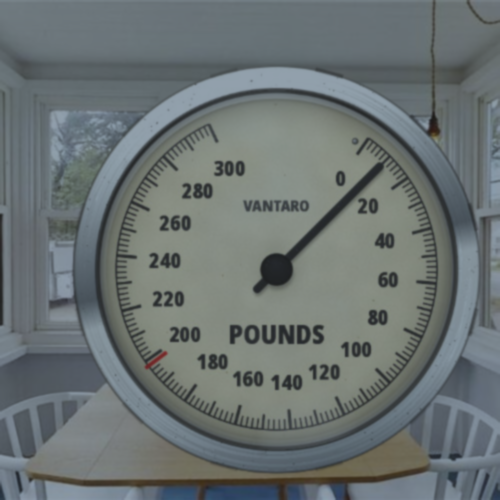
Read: 10 lb
